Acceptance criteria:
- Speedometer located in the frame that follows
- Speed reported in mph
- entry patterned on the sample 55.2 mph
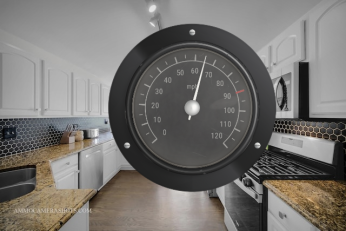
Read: 65 mph
